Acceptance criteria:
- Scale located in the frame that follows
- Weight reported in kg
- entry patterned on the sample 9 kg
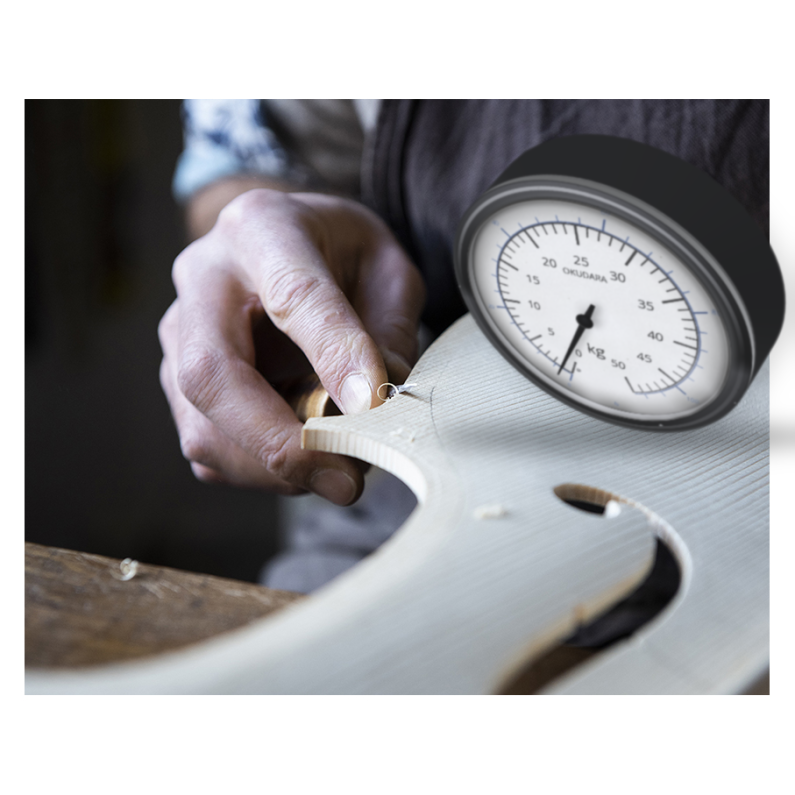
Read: 1 kg
